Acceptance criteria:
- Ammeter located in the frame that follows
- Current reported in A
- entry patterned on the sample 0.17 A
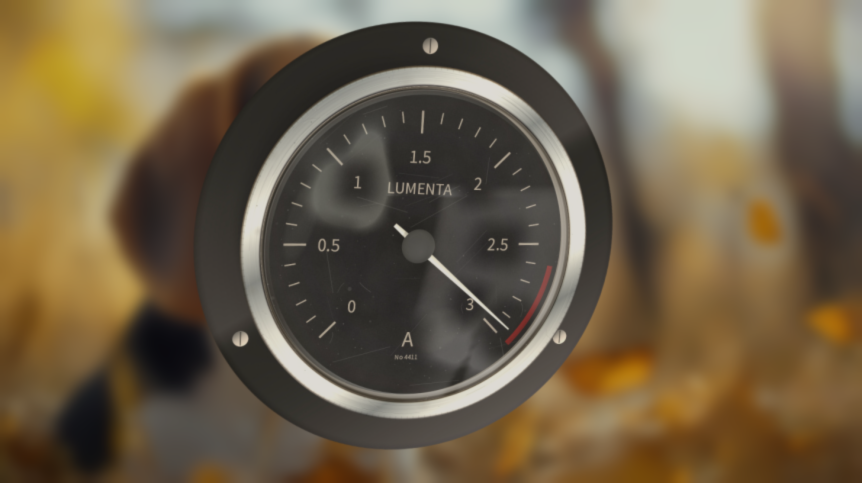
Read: 2.95 A
